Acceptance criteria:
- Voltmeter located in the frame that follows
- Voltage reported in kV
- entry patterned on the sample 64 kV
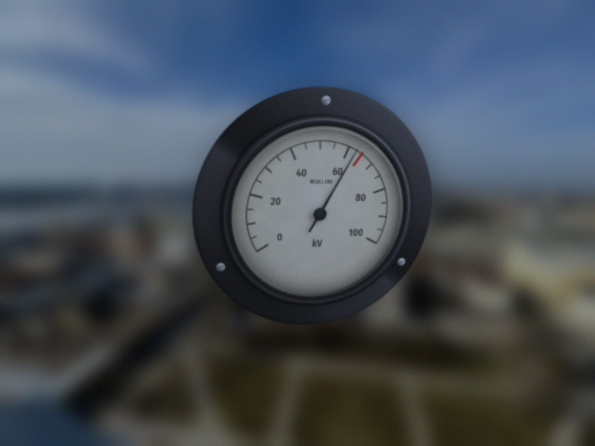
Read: 62.5 kV
